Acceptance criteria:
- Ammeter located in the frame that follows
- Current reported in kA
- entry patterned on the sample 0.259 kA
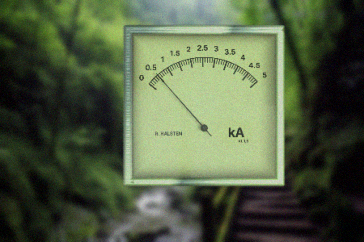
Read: 0.5 kA
